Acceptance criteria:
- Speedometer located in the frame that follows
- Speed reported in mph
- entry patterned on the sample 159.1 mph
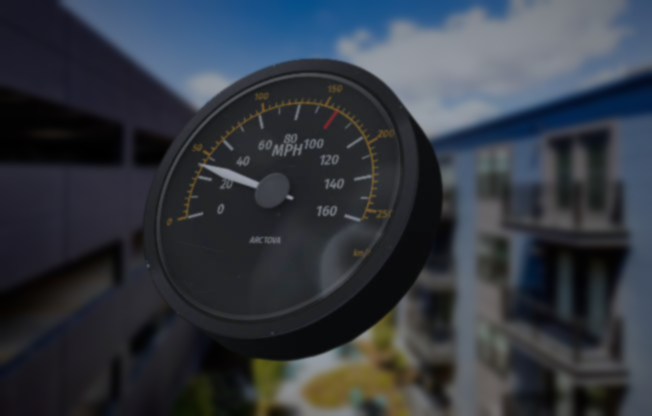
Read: 25 mph
